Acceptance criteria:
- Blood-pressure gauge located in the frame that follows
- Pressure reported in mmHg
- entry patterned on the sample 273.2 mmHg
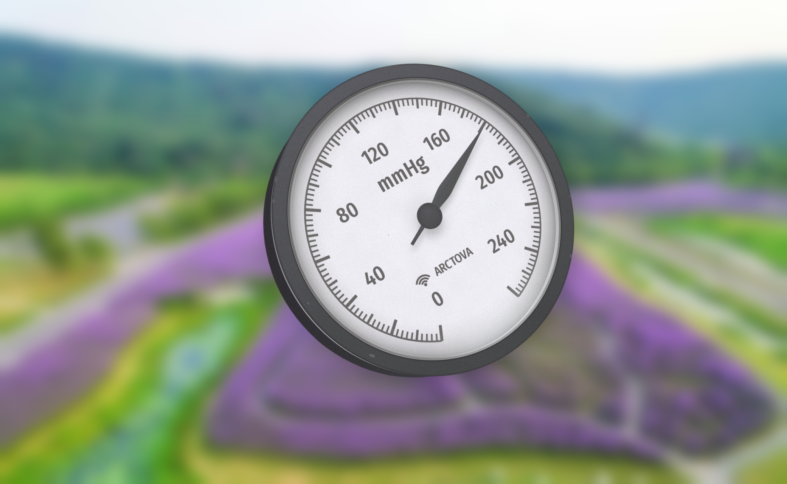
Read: 180 mmHg
